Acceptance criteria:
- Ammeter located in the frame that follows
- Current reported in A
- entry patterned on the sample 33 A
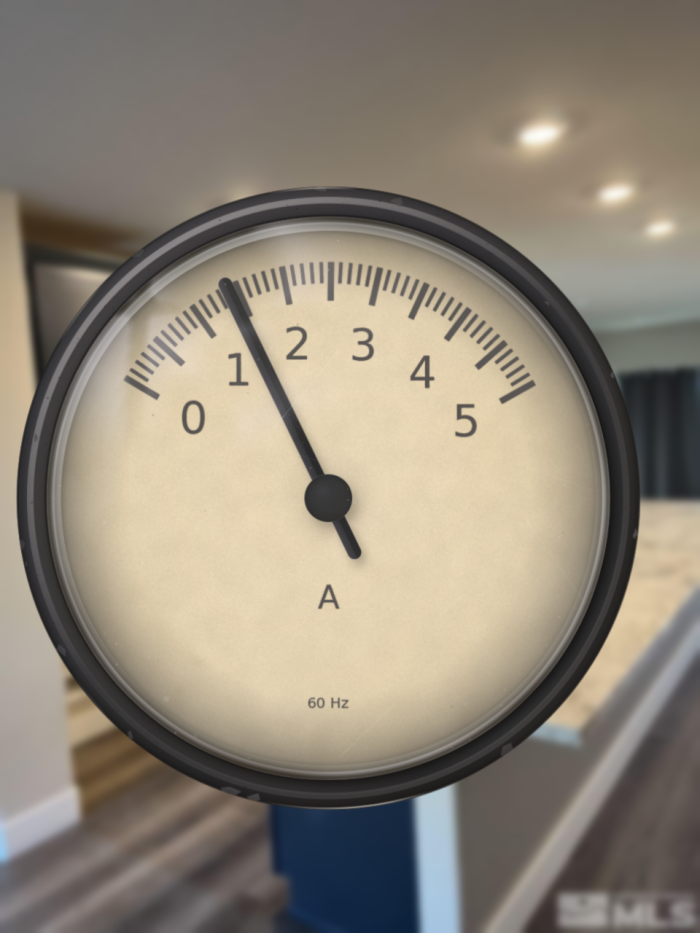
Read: 1.4 A
